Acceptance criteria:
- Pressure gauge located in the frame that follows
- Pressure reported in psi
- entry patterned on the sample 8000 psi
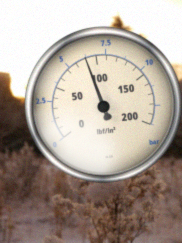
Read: 90 psi
